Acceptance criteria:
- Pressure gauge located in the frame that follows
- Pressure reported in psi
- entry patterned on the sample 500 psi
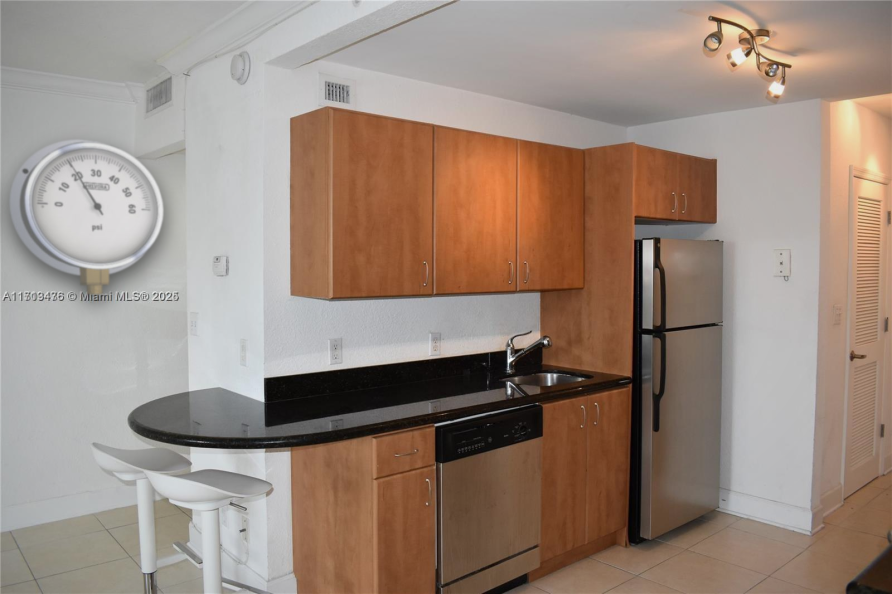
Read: 20 psi
